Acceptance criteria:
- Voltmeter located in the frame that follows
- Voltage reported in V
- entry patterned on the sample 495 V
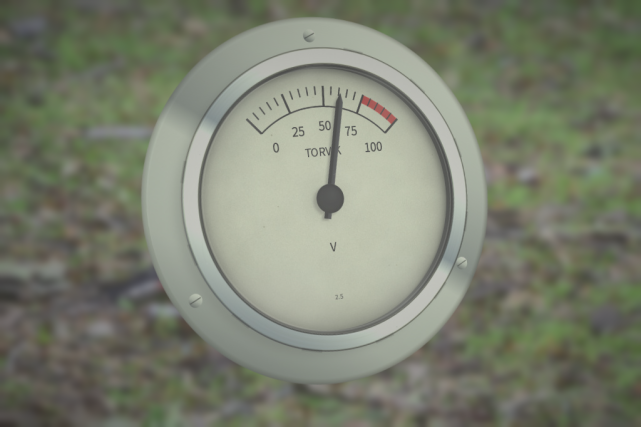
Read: 60 V
